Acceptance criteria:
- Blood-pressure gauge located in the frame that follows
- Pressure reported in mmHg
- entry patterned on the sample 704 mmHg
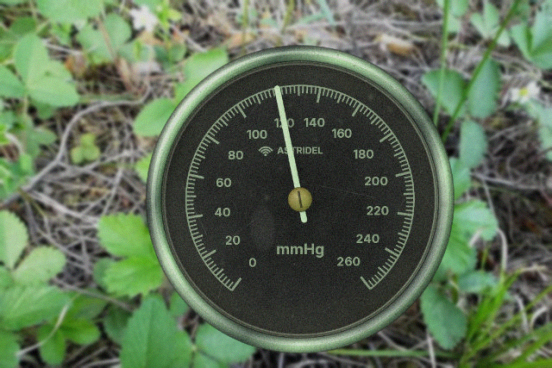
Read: 120 mmHg
